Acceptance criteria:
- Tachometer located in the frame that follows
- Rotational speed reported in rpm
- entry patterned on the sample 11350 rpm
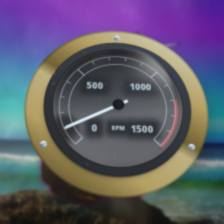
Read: 100 rpm
